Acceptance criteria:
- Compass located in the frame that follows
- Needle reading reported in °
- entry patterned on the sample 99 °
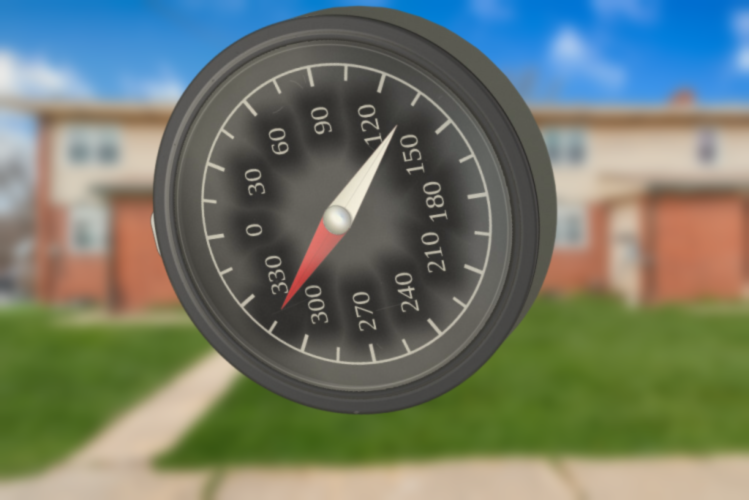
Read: 315 °
